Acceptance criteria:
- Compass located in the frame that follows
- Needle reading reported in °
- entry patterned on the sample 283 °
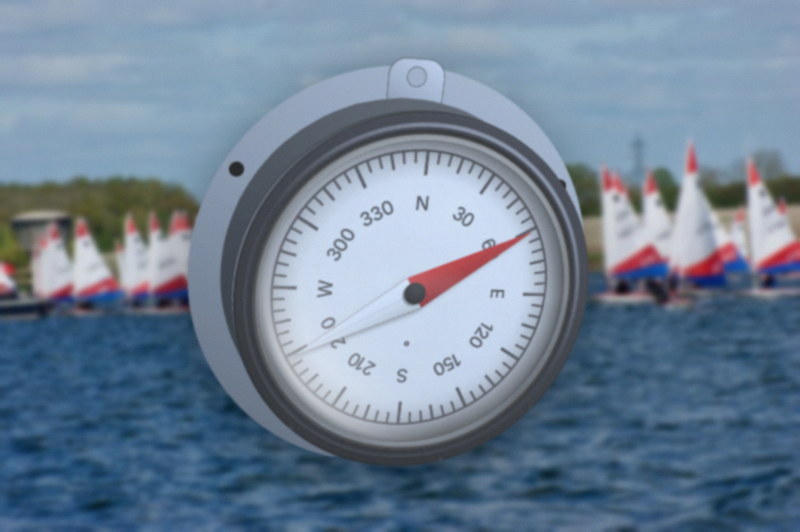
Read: 60 °
